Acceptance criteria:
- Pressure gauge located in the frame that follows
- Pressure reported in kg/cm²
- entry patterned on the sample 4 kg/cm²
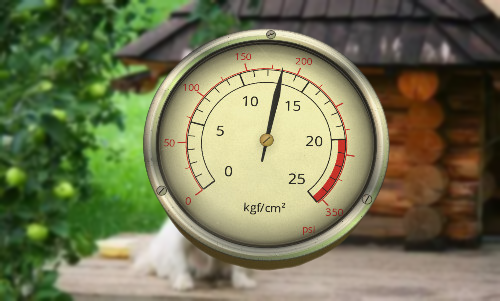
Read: 13 kg/cm²
